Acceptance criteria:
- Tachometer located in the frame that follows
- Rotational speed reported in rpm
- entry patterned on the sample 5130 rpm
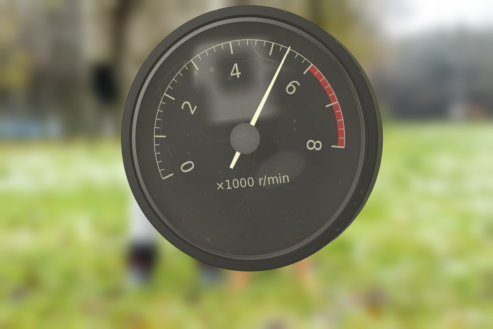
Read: 5400 rpm
